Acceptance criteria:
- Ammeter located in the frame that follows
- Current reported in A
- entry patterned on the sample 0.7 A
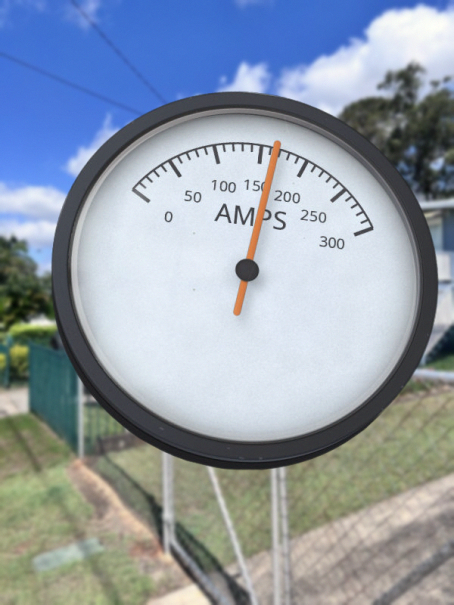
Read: 165 A
